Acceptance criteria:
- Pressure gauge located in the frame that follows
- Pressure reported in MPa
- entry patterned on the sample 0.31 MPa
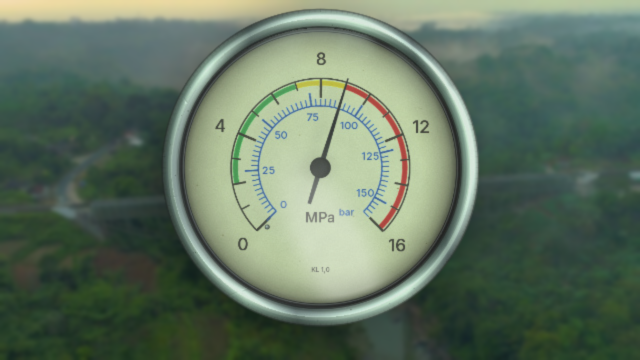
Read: 9 MPa
